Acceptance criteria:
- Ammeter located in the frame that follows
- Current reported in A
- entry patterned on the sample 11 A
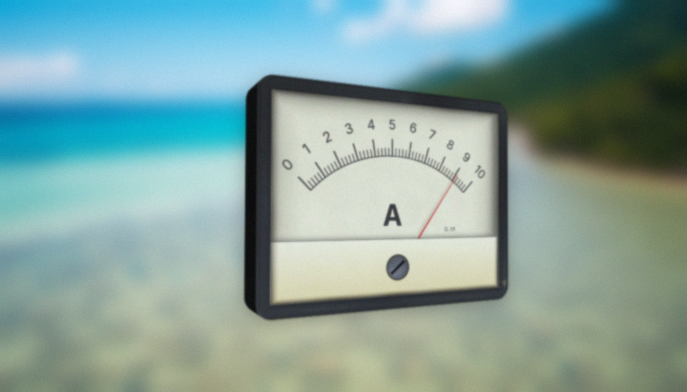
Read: 9 A
